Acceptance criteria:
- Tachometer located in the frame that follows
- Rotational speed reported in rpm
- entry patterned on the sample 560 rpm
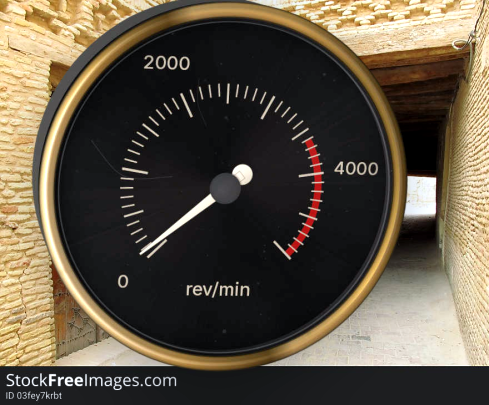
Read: 100 rpm
